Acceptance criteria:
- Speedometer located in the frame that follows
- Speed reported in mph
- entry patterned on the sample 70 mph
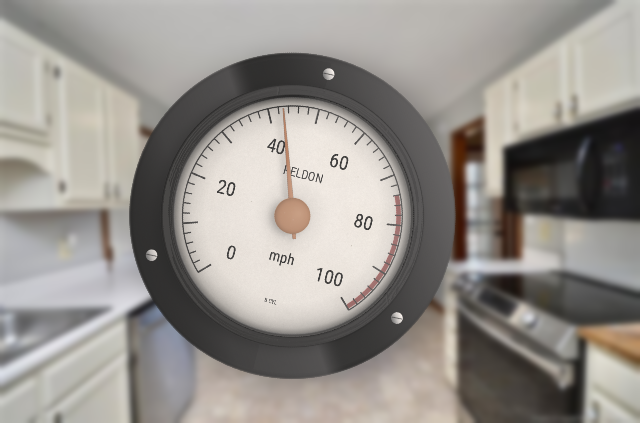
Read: 43 mph
